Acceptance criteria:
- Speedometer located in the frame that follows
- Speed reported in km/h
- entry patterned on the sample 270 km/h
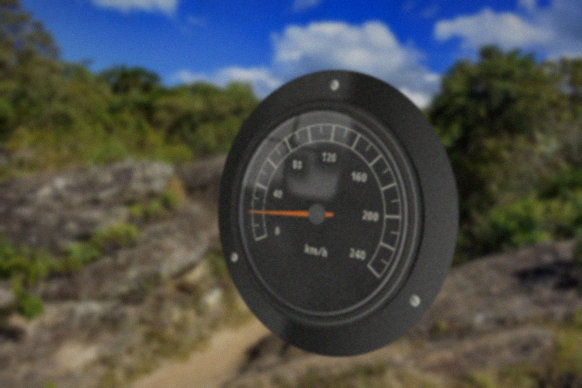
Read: 20 km/h
